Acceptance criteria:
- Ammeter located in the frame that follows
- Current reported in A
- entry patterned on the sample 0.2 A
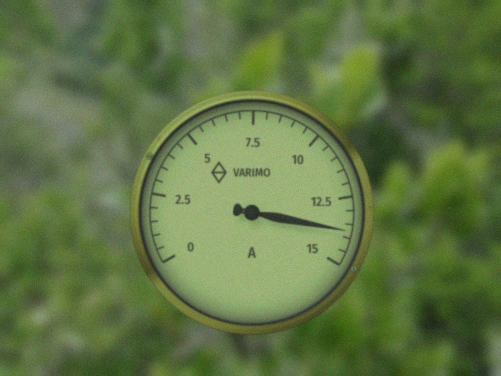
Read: 13.75 A
